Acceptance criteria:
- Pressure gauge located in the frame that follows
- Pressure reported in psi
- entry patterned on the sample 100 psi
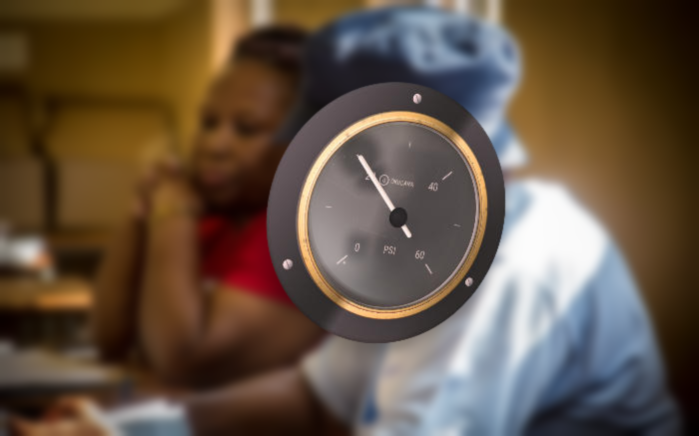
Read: 20 psi
